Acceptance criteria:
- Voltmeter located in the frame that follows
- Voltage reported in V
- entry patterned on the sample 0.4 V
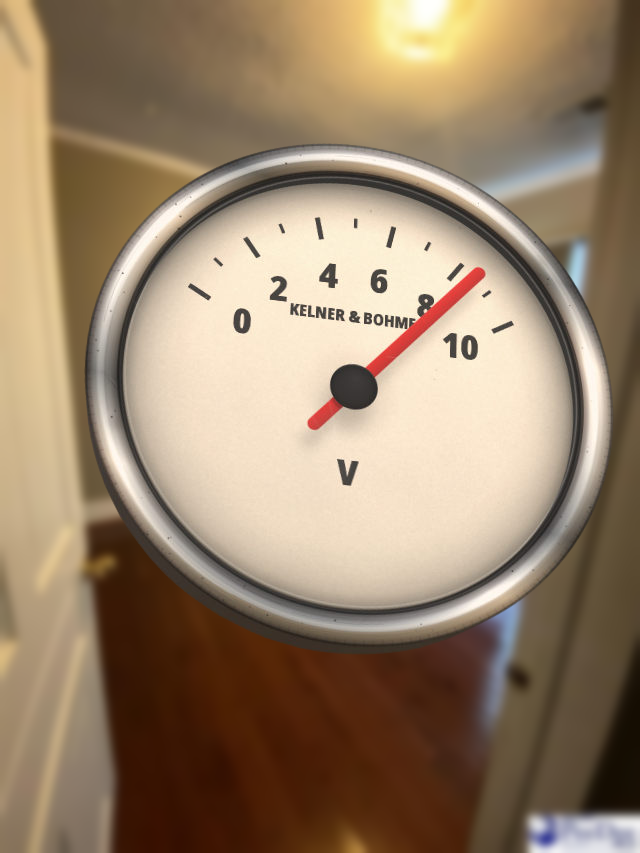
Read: 8.5 V
